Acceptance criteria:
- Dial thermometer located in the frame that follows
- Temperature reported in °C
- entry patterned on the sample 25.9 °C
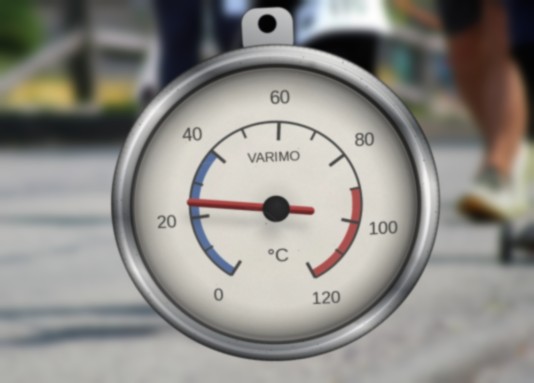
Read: 25 °C
